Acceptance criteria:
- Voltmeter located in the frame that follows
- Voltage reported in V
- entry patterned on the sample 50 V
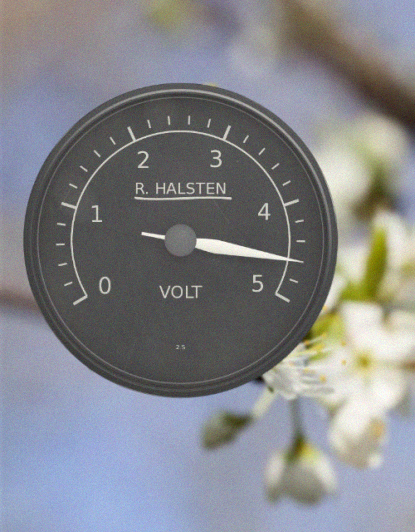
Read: 4.6 V
